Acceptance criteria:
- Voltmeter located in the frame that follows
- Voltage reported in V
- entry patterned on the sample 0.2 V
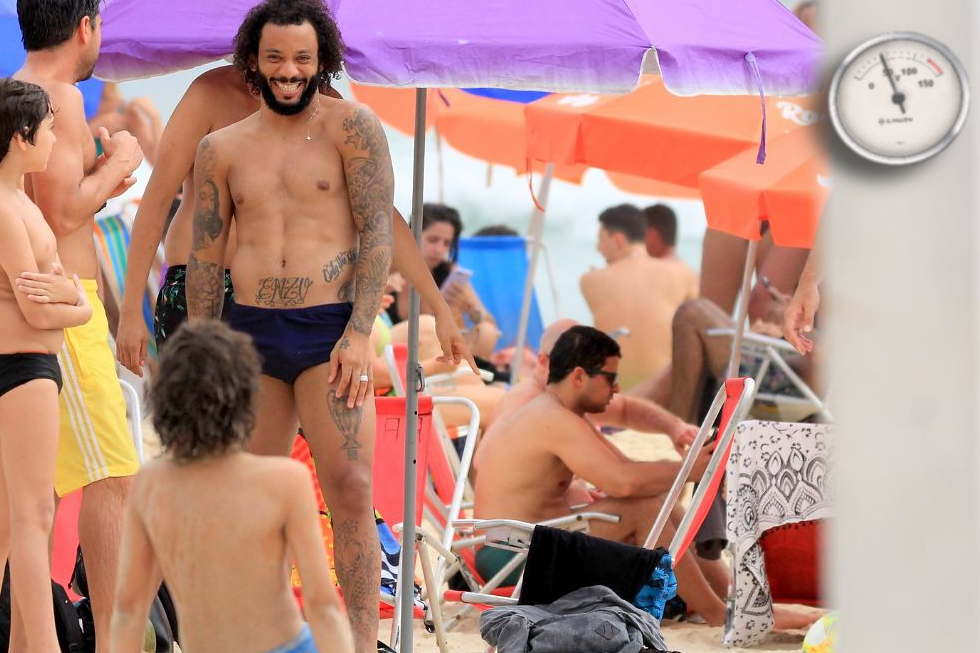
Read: 50 V
